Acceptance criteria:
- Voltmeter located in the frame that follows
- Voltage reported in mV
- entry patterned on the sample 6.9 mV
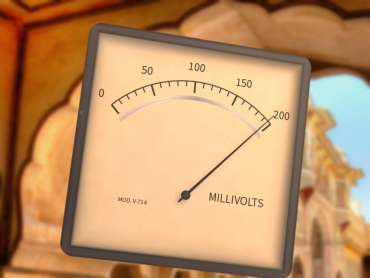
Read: 195 mV
